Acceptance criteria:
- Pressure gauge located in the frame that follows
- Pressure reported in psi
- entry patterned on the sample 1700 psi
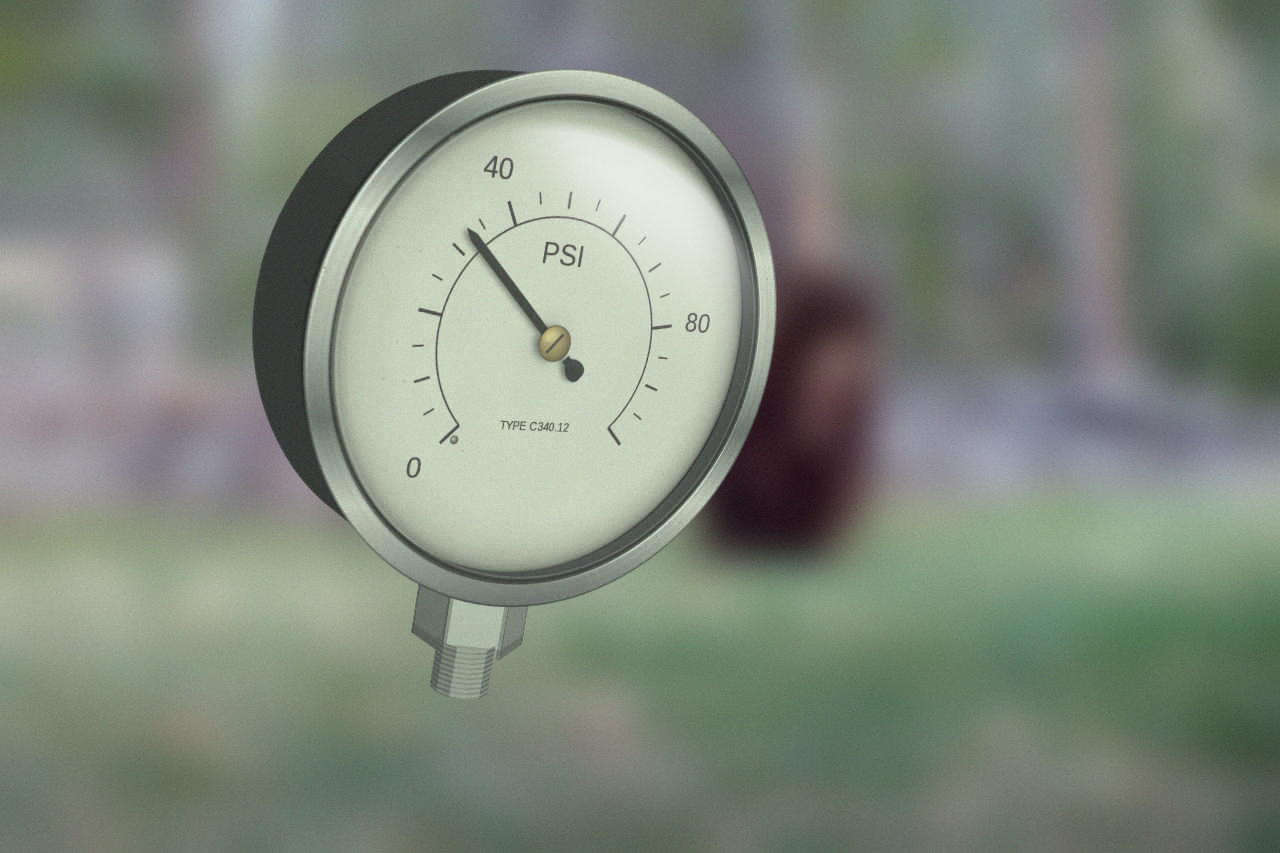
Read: 32.5 psi
